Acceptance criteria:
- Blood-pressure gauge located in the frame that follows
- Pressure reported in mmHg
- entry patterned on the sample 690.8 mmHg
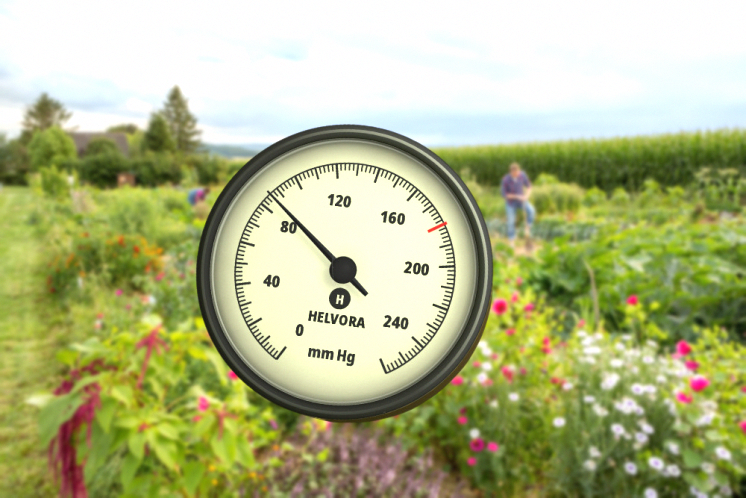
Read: 86 mmHg
